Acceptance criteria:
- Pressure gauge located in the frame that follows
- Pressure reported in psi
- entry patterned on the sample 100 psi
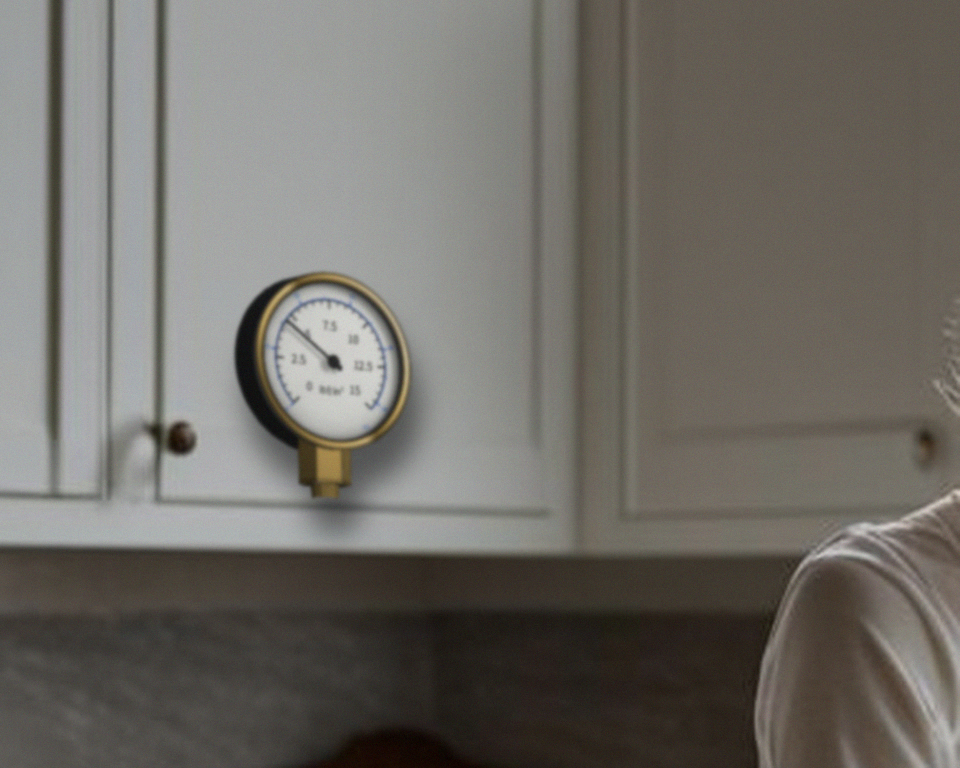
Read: 4.5 psi
